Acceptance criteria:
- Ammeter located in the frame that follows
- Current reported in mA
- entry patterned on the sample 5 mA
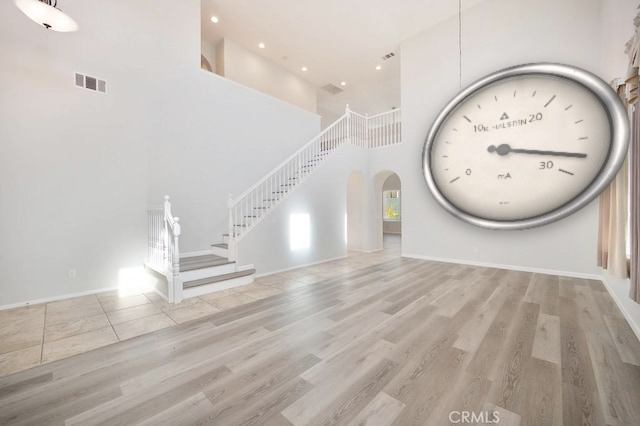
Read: 28 mA
